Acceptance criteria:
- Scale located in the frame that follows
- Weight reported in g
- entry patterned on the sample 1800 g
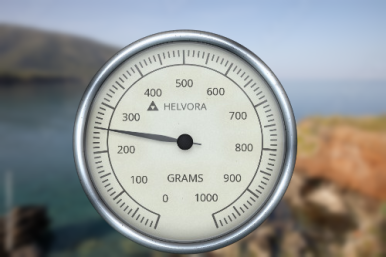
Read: 250 g
